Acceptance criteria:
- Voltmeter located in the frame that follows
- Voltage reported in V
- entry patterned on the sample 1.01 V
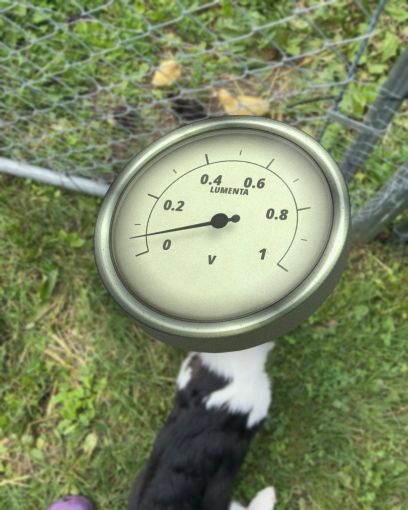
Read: 0.05 V
